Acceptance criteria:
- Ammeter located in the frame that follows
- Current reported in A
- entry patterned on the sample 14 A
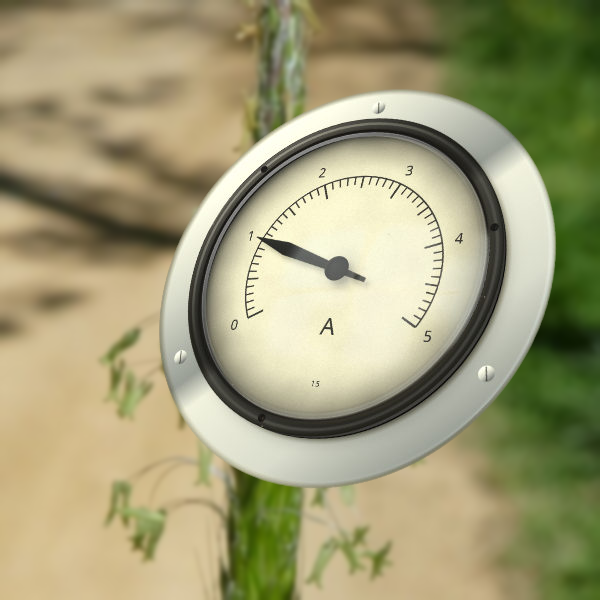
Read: 1 A
